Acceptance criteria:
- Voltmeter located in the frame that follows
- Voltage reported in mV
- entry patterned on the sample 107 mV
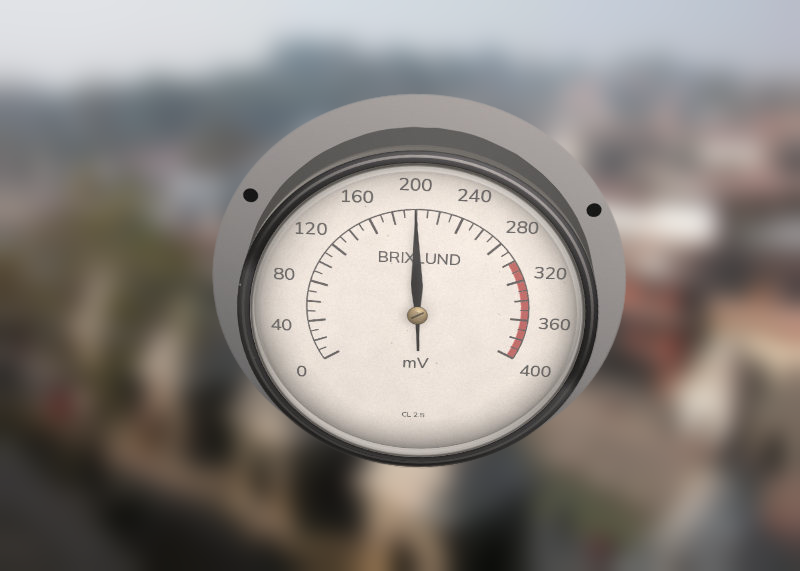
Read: 200 mV
